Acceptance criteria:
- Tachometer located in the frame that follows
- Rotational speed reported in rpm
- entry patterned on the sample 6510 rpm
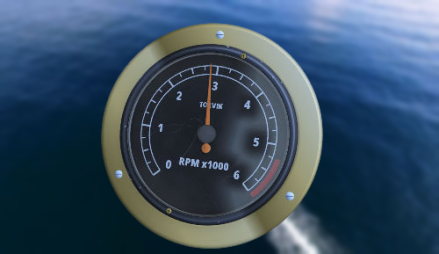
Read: 2875 rpm
